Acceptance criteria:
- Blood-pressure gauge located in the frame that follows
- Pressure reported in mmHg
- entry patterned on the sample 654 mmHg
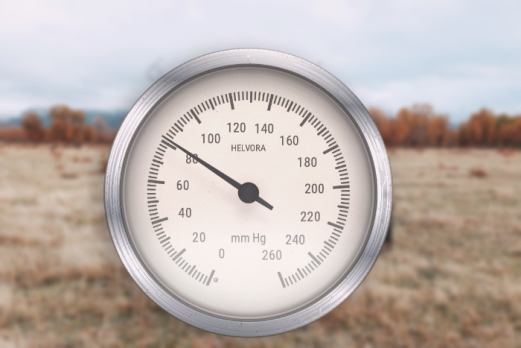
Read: 82 mmHg
